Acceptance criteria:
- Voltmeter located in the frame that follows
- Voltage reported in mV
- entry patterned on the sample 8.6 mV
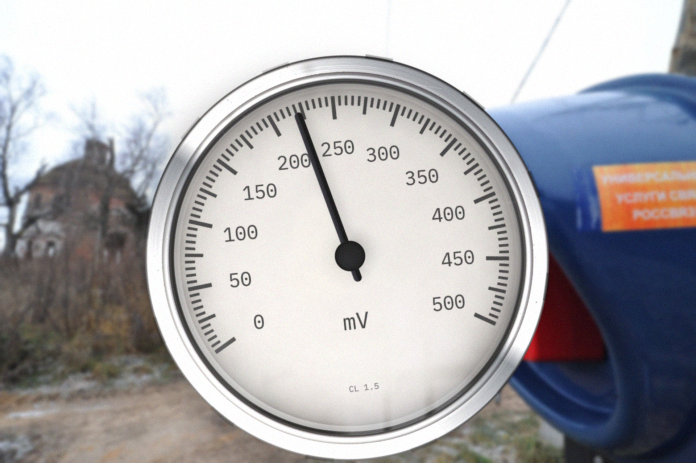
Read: 220 mV
